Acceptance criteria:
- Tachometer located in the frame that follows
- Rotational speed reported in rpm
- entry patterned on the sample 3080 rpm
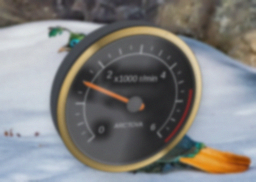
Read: 1500 rpm
